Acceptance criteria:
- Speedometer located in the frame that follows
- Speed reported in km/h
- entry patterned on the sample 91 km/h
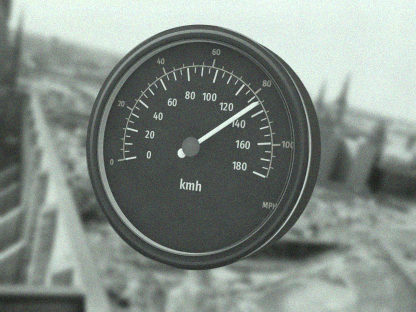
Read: 135 km/h
